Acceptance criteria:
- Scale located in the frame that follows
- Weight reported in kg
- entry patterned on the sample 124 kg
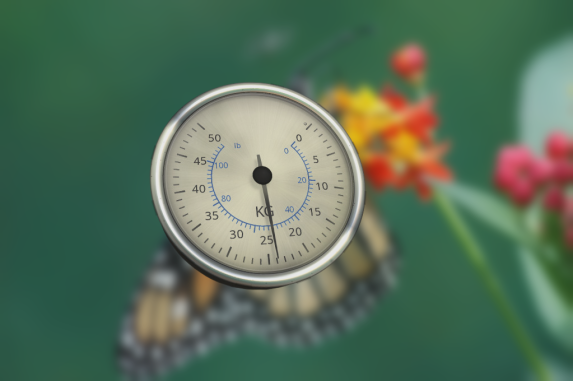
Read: 24 kg
